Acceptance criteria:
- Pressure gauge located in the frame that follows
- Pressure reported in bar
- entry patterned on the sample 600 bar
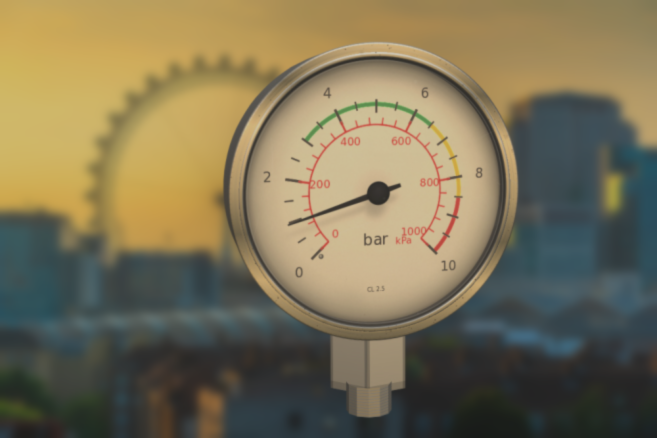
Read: 1 bar
